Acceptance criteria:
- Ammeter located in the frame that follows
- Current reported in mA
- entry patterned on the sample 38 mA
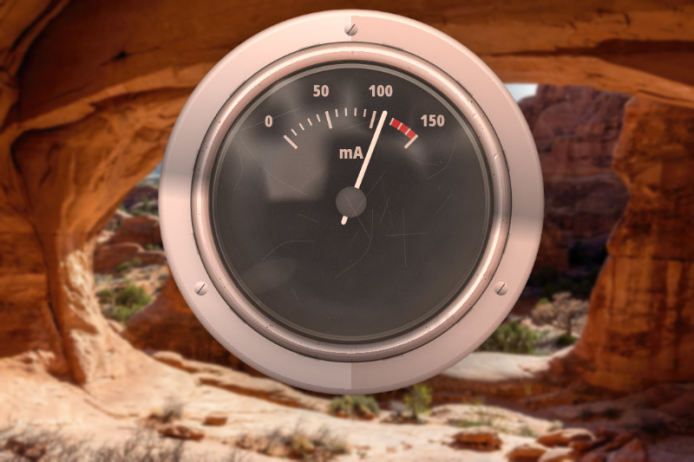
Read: 110 mA
